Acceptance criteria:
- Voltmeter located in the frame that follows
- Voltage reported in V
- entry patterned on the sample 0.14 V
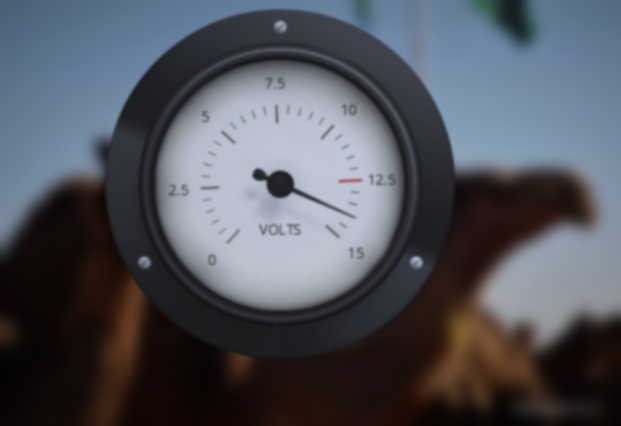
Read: 14 V
